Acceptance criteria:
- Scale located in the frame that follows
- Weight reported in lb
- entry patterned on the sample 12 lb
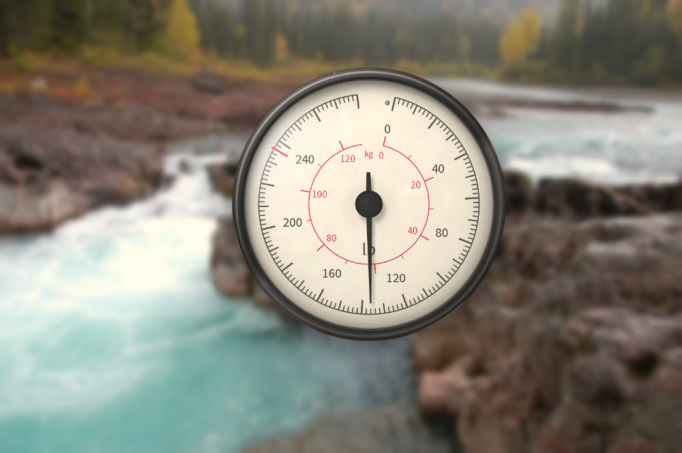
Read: 136 lb
